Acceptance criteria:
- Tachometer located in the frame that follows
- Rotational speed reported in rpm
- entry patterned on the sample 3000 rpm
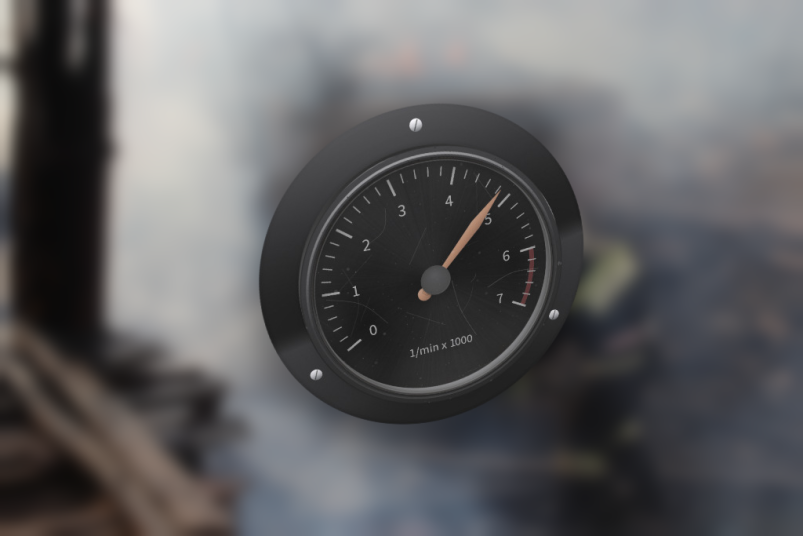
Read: 4800 rpm
